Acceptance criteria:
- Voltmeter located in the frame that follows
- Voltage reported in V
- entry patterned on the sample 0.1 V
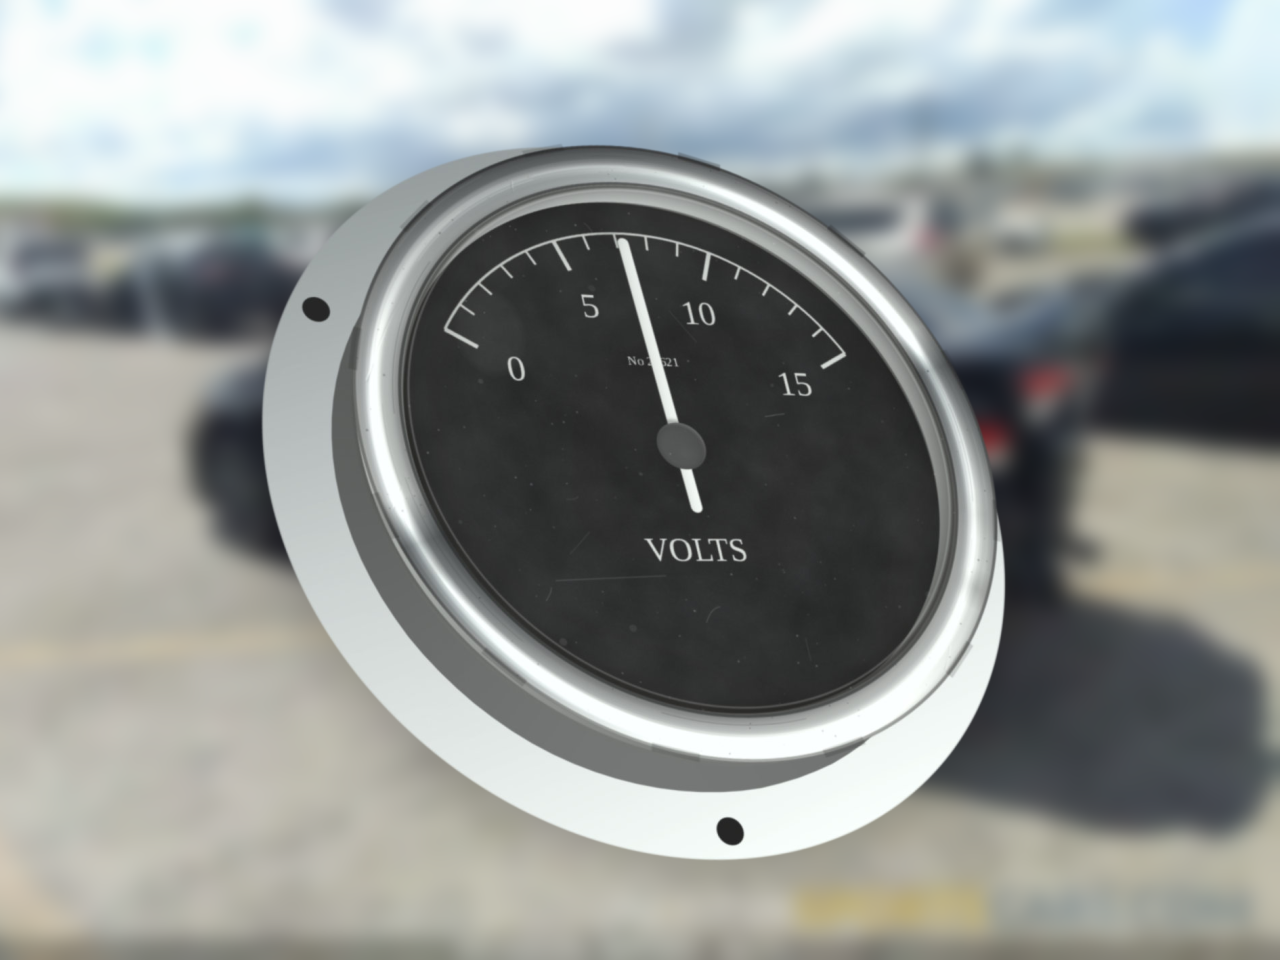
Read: 7 V
